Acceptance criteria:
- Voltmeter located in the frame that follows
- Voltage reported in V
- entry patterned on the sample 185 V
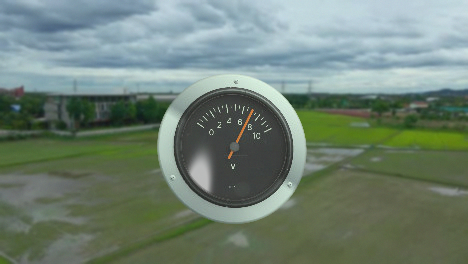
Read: 7 V
